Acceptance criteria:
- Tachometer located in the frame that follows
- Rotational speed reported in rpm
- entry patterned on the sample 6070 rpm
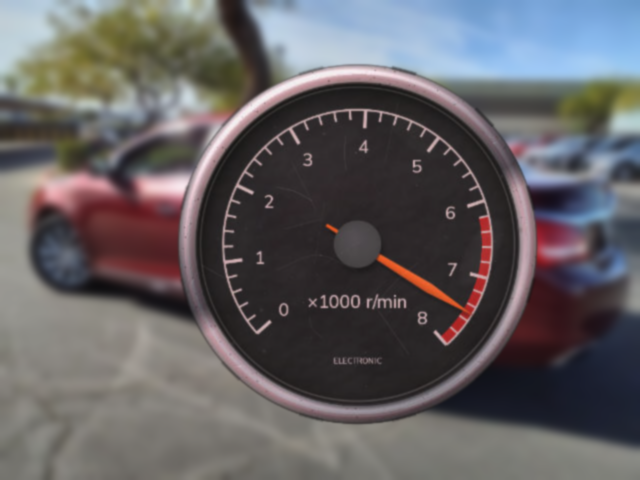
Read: 7500 rpm
